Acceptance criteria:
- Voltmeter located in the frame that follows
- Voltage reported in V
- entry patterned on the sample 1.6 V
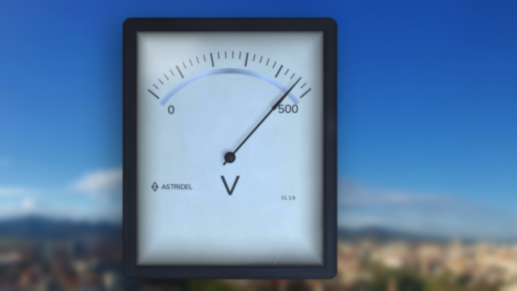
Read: 460 V
